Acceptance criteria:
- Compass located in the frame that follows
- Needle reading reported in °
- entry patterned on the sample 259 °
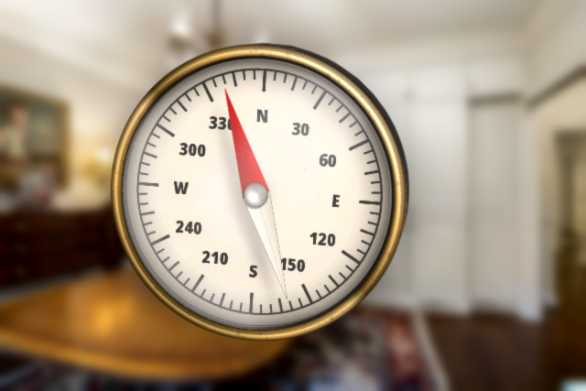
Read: 340 °
